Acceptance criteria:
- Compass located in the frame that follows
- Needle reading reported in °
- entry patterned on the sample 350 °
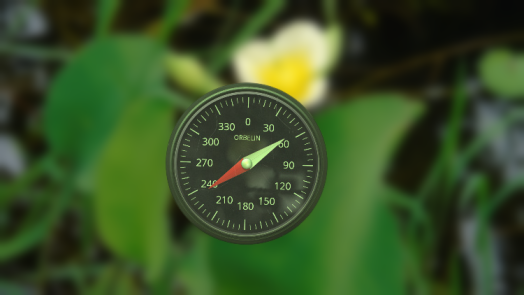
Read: 235 °
